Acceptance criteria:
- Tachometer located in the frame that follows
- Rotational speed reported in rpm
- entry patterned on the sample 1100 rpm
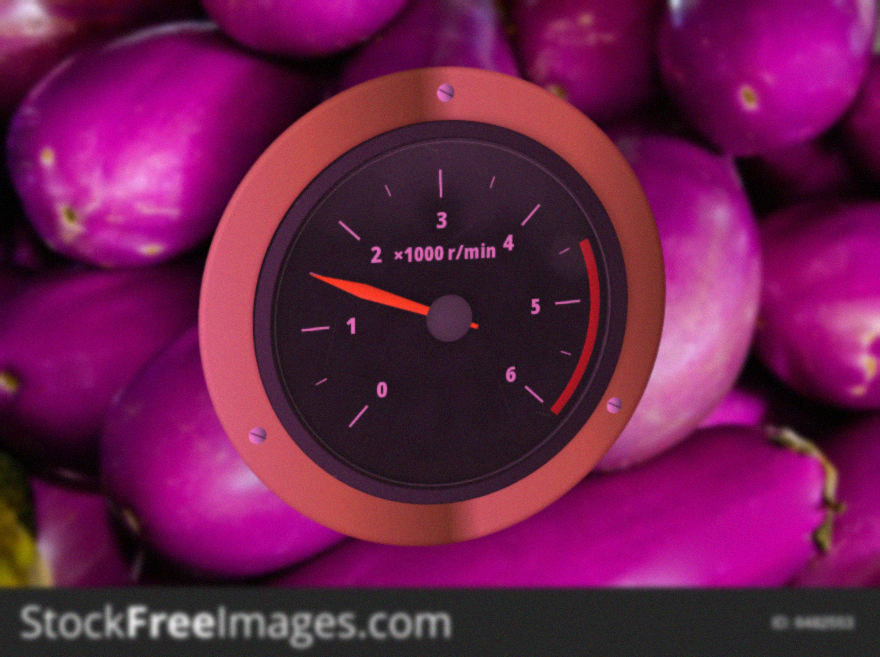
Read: 1500 rpm
